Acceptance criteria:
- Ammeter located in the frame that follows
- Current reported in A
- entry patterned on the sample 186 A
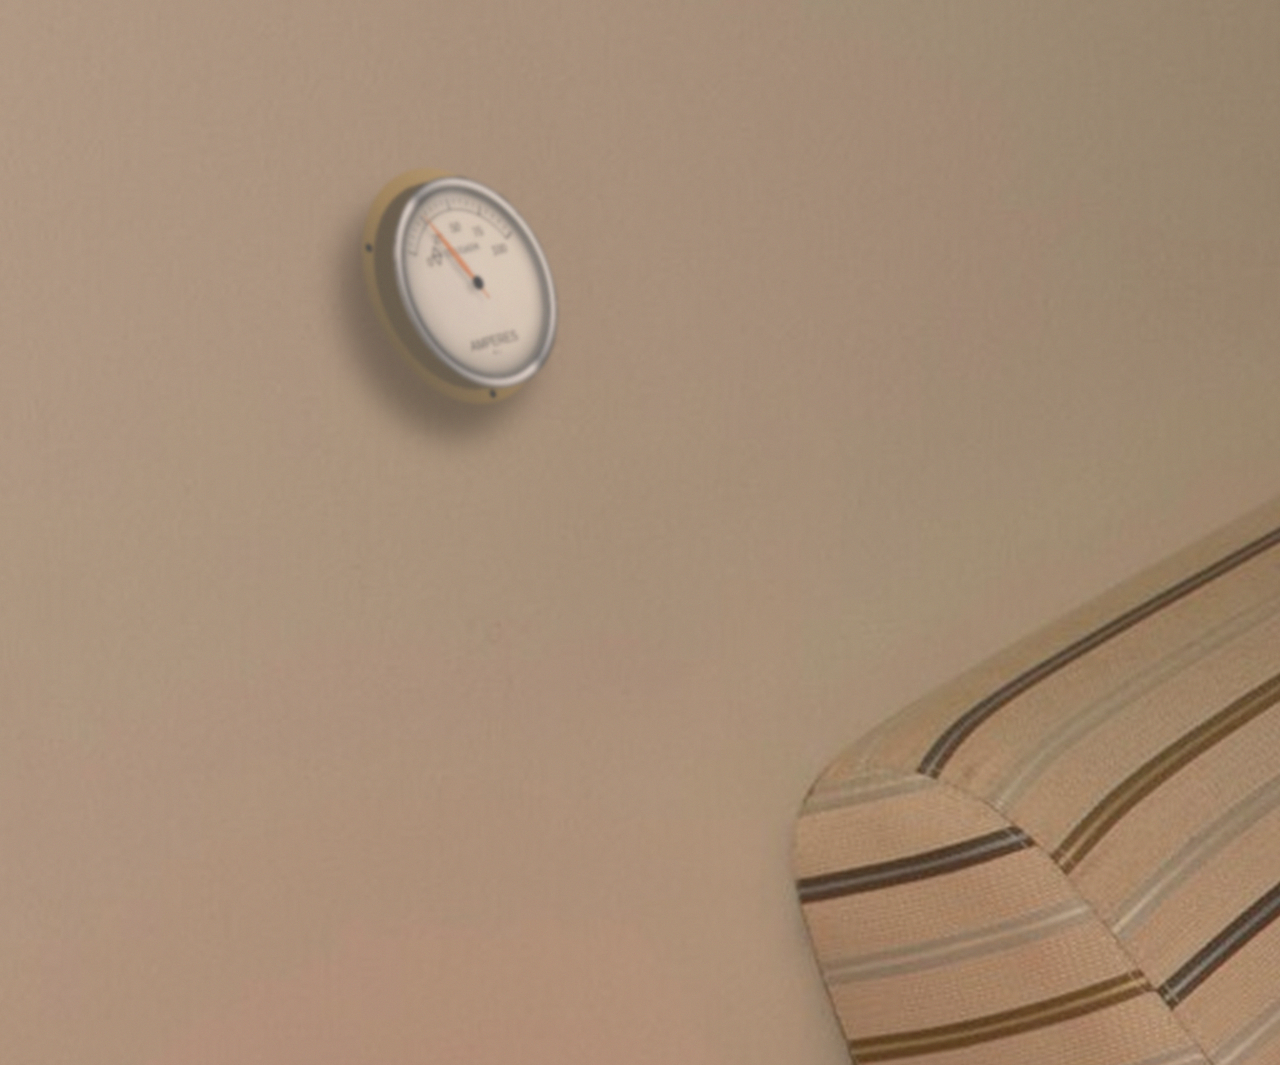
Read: 25 A
